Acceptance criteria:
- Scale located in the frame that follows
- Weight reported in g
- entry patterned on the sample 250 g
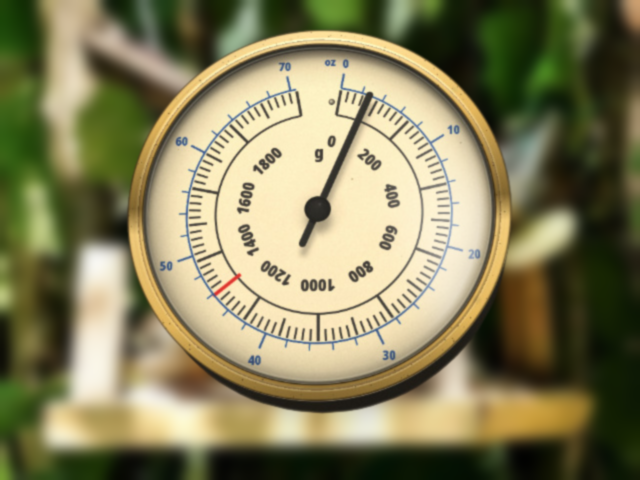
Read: 80 g
